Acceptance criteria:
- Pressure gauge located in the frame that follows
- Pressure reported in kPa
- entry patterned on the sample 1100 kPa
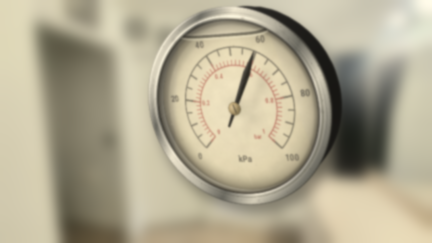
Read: 60 kPa
